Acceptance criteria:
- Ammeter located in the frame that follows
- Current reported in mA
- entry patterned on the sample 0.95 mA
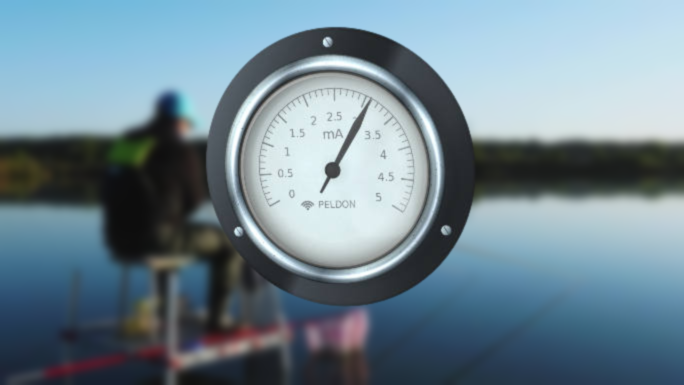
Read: 3.1 mA
